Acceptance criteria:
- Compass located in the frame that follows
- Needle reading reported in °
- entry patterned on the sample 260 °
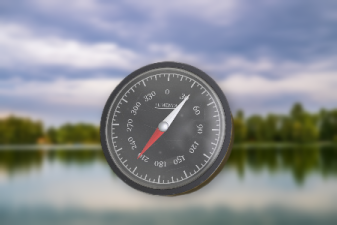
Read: 215 °
